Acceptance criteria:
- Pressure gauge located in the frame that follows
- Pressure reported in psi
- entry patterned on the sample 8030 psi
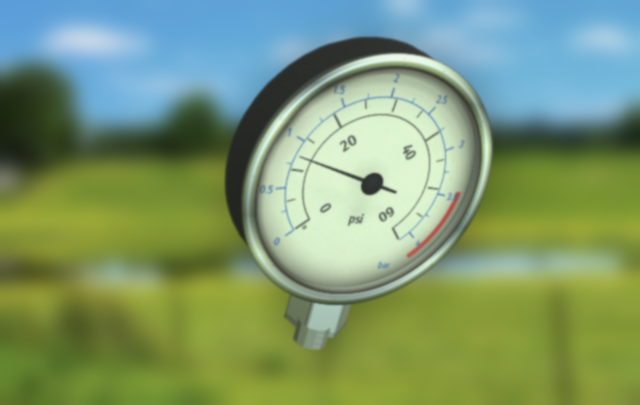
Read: 12.5 psi
